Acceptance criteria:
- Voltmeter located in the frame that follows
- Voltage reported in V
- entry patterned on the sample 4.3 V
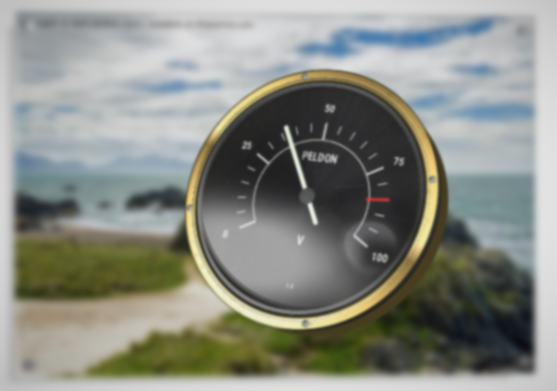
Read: 37.5 V
